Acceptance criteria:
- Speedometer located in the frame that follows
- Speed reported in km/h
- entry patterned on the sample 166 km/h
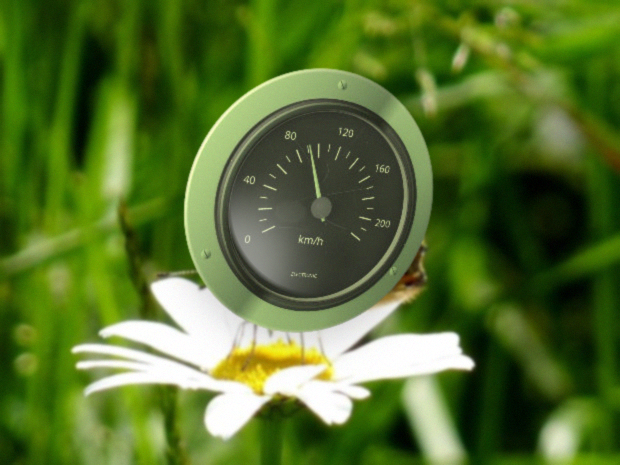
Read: 90 km/h
